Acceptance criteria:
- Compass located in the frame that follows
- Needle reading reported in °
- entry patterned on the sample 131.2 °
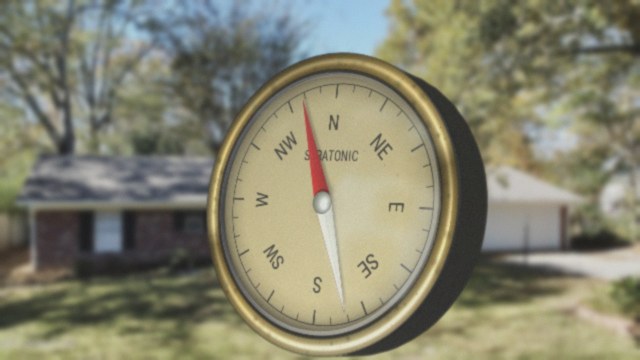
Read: 340 °
